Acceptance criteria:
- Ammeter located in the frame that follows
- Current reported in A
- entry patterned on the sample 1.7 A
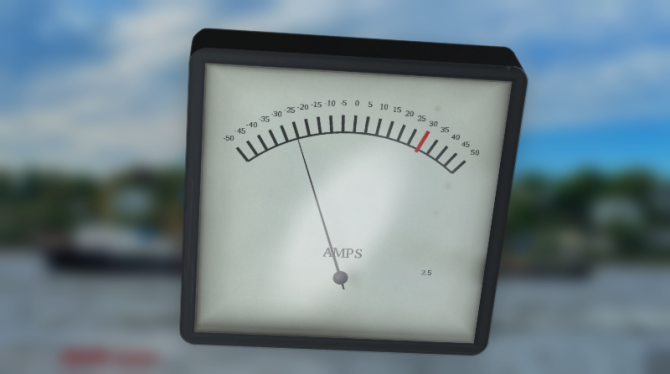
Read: -25 A
